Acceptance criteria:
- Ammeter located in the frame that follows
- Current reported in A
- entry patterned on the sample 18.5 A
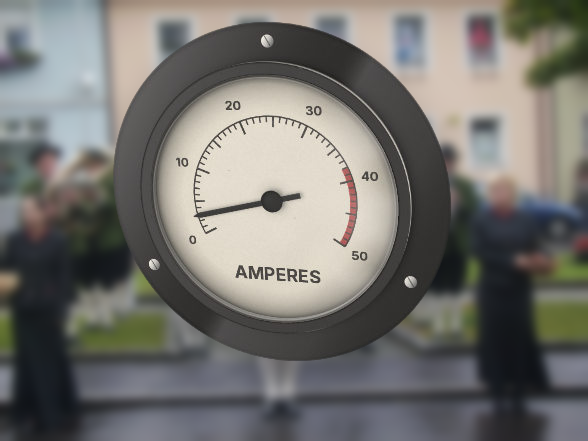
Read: 3 A
